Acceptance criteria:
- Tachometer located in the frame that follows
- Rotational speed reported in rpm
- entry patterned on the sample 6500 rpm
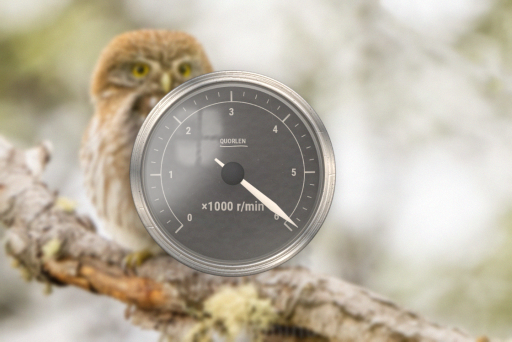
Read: 5900 rpm
